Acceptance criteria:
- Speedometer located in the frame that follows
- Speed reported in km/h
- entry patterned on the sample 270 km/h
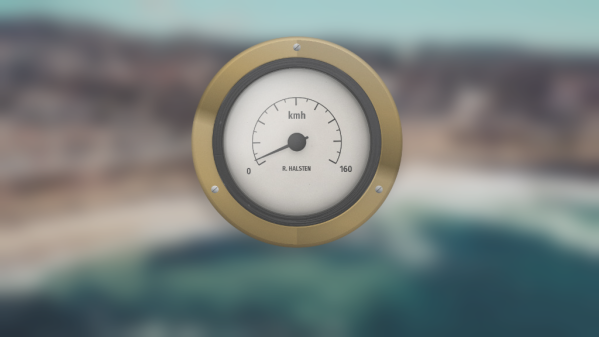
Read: 5 km/h
